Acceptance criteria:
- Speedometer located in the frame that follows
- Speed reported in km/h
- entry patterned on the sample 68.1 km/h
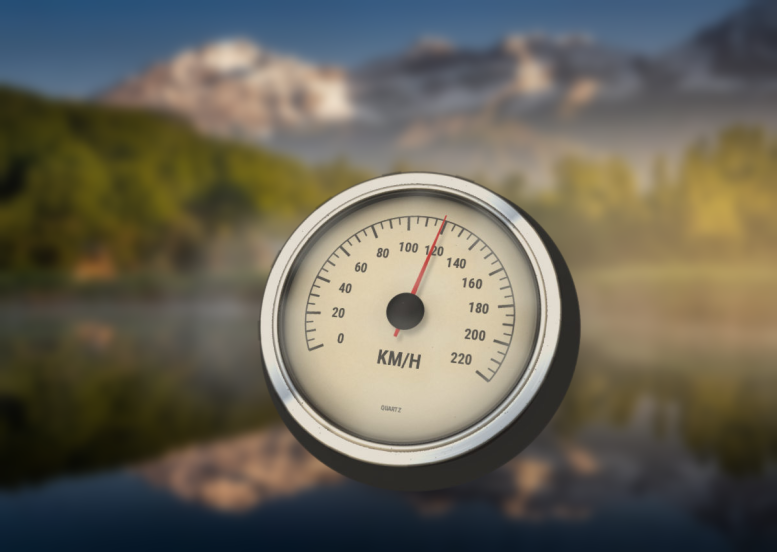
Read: 120 km/h
